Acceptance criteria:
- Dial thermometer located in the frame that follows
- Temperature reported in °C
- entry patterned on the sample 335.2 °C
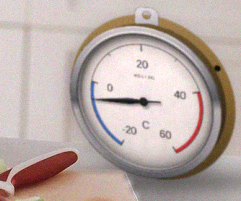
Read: -5 °C
